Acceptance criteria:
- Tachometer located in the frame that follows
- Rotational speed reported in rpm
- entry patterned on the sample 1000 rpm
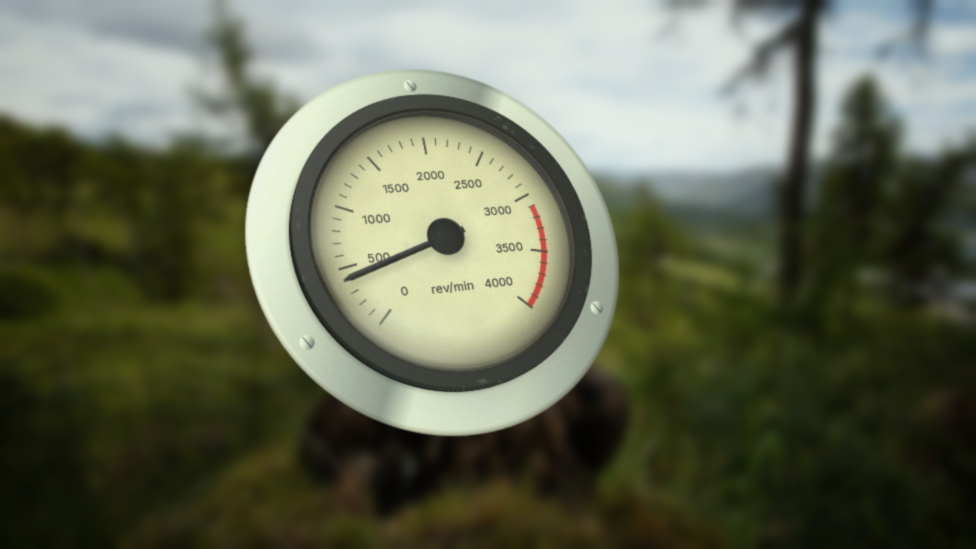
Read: 400 rpm
